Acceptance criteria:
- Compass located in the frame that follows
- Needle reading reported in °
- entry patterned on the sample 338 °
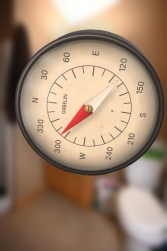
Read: 307.5 °
